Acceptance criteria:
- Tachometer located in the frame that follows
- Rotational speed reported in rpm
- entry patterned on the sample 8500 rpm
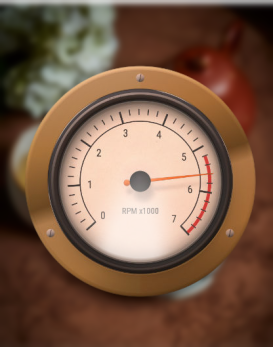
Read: 5600 rpm
